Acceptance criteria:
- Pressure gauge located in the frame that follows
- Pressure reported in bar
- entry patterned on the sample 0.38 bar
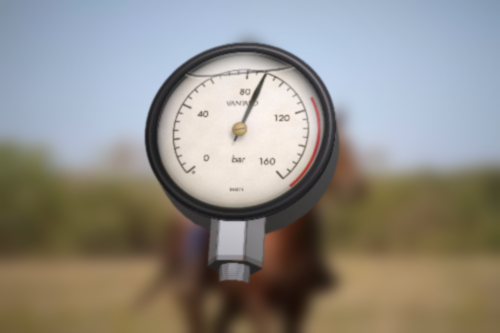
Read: 90 bar
